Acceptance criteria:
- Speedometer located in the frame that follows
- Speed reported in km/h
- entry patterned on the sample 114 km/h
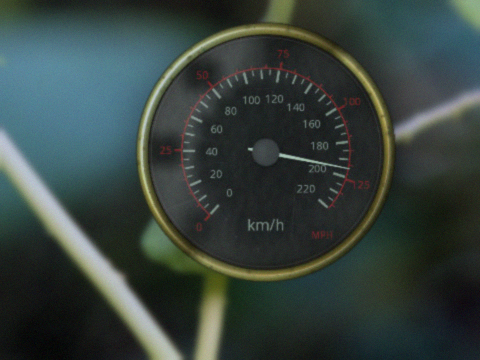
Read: 195 km/h
